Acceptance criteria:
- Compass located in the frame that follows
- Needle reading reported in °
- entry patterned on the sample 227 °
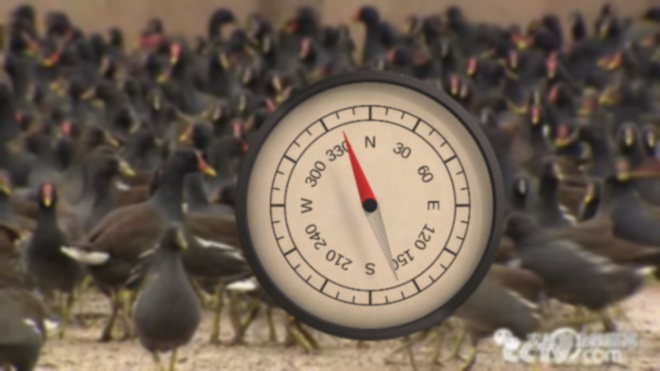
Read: 340 °
